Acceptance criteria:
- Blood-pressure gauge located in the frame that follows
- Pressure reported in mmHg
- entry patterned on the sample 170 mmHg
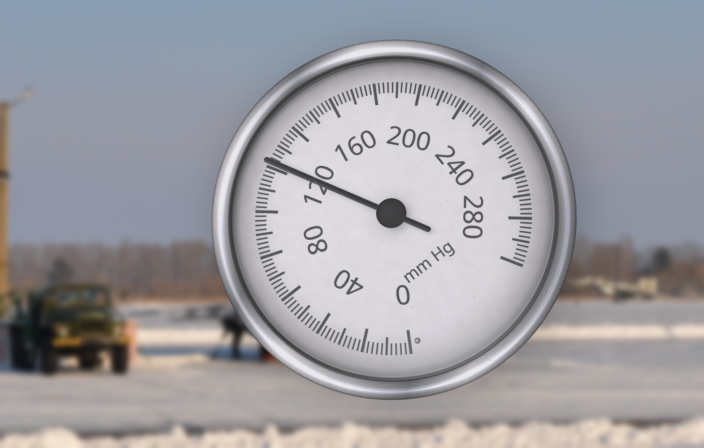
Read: 122 mmHg
